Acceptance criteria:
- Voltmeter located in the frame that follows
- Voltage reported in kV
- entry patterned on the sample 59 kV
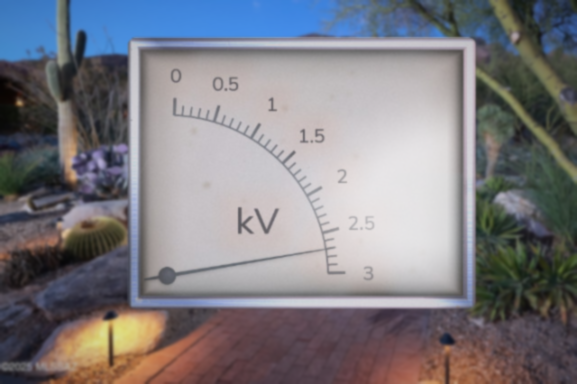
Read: 2.7 kV
